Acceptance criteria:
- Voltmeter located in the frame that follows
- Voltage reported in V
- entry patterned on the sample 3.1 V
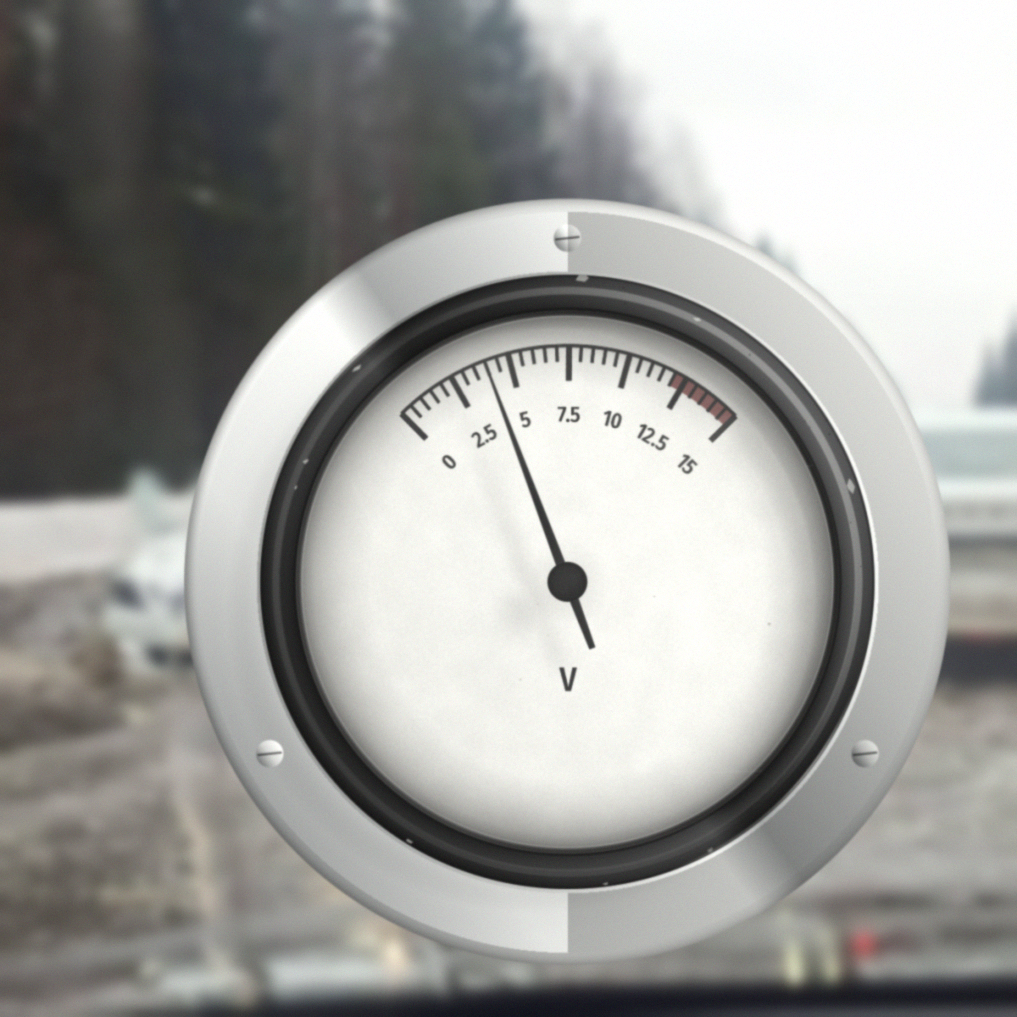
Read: 4 V
